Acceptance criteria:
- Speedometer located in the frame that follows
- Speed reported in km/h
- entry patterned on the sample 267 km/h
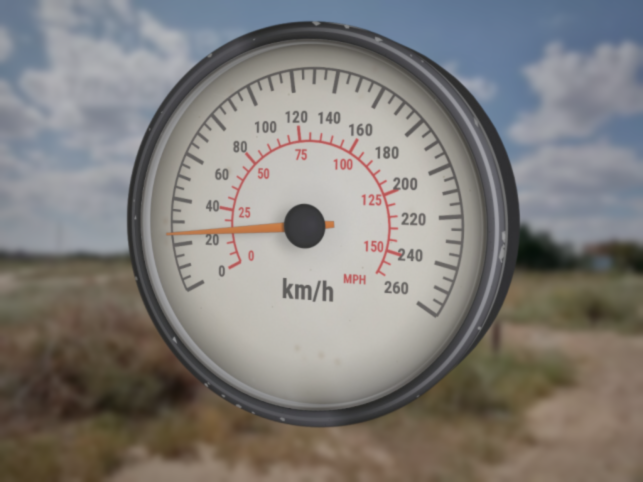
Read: 25 km/h
